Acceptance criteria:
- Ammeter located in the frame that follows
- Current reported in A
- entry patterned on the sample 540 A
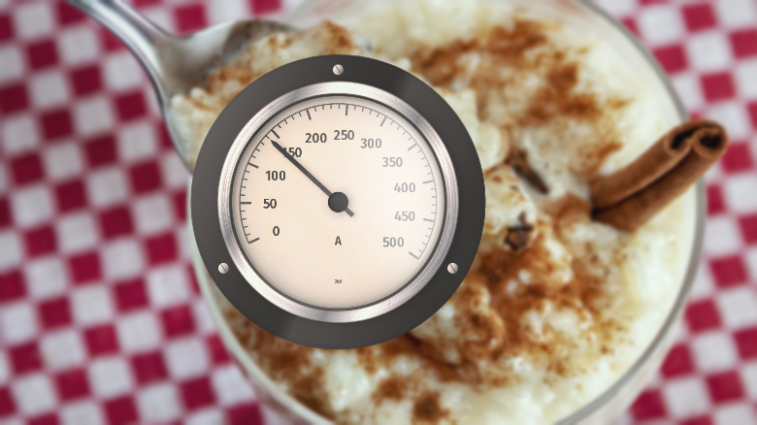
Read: 140 A
